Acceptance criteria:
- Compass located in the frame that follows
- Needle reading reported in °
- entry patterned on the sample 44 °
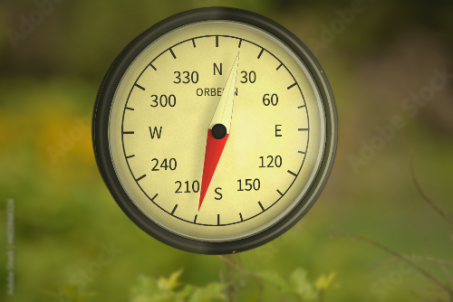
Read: 195 °
